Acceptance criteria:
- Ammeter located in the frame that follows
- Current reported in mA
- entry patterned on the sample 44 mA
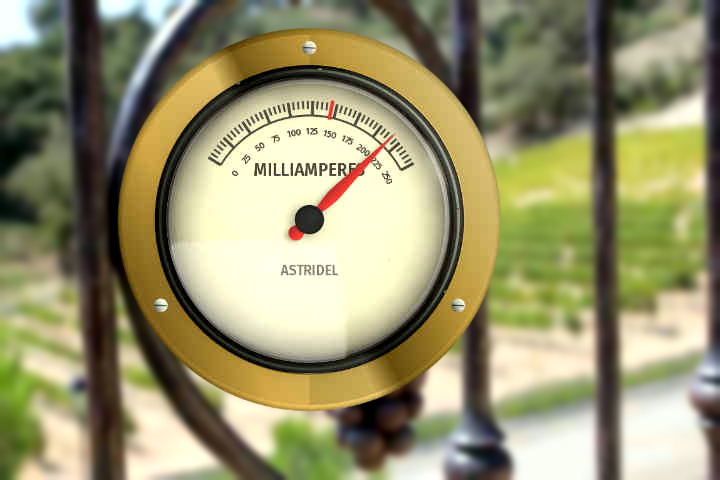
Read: 215 mA
